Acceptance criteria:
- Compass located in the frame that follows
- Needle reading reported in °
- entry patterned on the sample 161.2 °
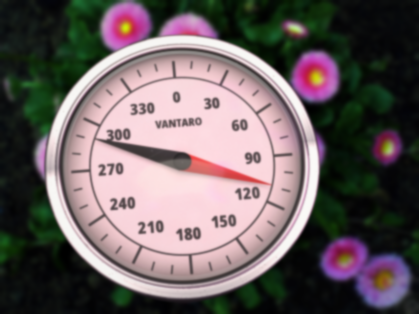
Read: 110 °
